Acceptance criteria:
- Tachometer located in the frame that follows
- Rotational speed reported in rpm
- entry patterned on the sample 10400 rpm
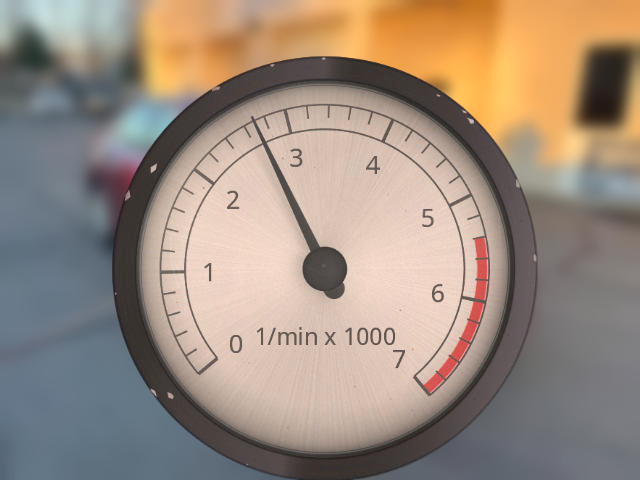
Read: 2700 rpm
